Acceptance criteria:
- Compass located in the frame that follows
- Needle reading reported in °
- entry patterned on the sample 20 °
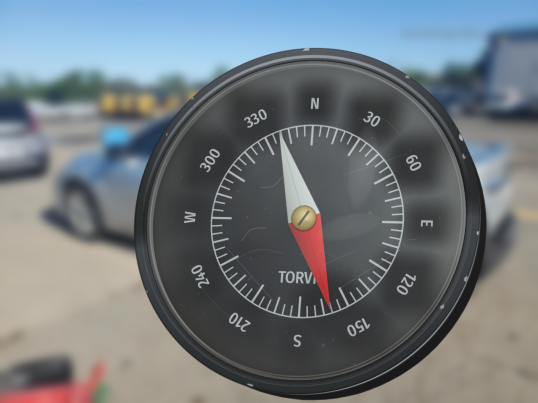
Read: 160 °
